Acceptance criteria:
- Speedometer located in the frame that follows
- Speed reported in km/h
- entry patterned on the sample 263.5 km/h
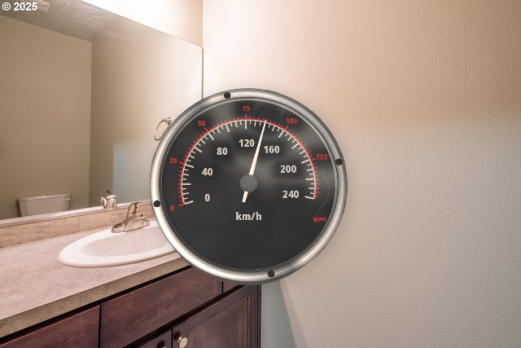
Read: 140 km/h
